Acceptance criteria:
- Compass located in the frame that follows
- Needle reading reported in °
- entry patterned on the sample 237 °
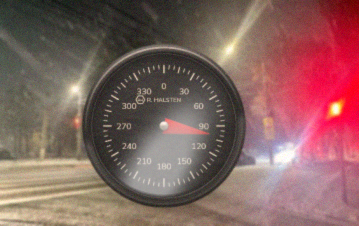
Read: 100 °
